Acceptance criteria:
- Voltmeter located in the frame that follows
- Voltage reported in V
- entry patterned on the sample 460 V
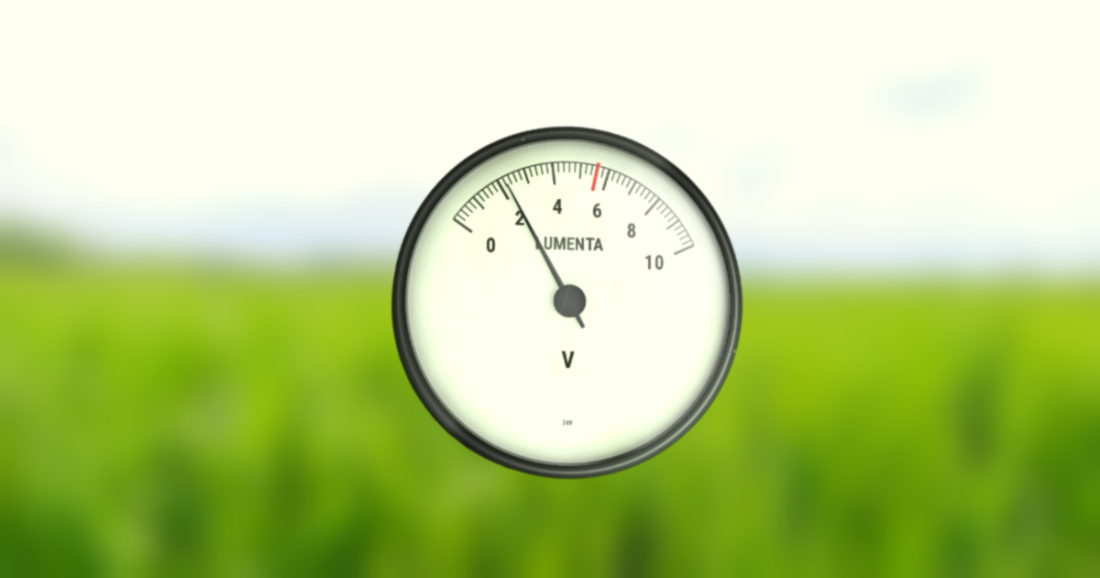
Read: 2.2 V
